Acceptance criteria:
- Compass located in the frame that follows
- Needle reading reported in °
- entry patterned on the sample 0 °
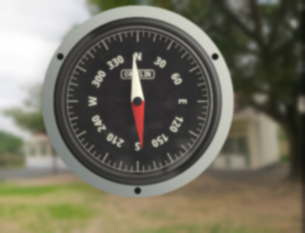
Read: 175 °
